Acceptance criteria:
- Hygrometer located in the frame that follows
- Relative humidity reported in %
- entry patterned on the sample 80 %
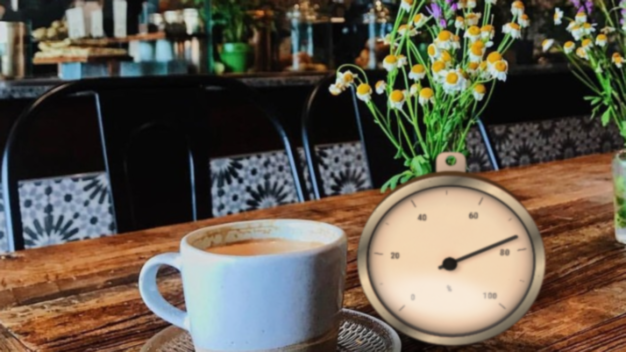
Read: 75 %
